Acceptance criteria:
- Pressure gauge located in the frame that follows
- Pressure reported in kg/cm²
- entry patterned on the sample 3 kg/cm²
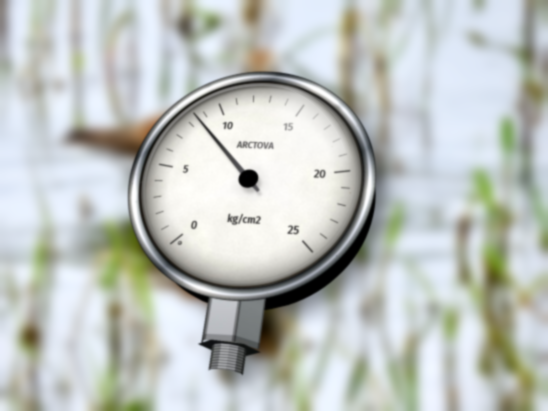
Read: 8.5 kg/cm²
